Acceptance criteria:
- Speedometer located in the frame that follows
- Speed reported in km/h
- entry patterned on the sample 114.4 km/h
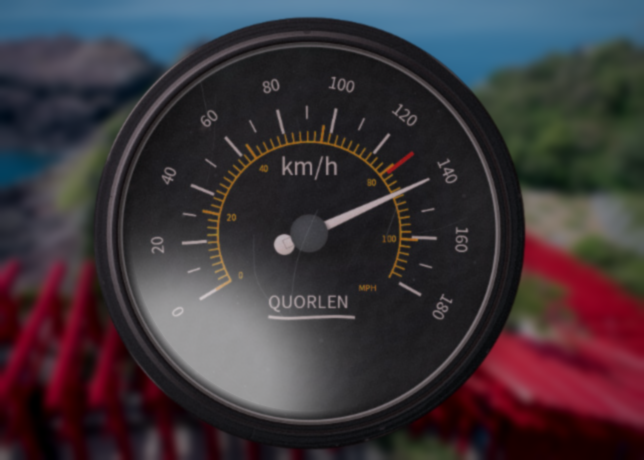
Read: 140 km/h
